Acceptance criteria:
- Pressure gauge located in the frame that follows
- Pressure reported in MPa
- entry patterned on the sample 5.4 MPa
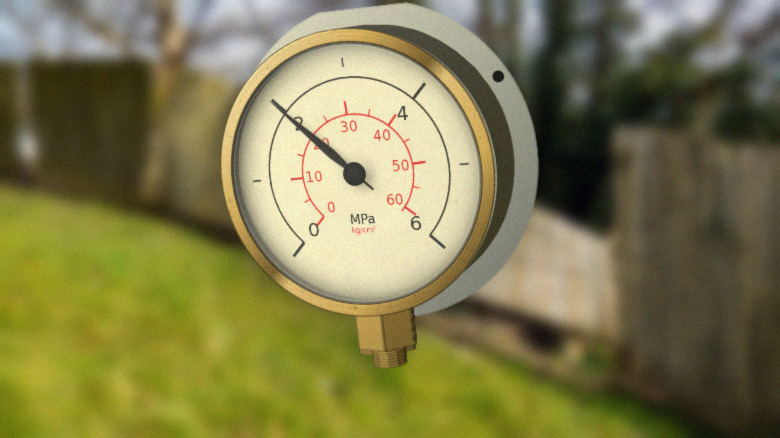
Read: 2 MPa
